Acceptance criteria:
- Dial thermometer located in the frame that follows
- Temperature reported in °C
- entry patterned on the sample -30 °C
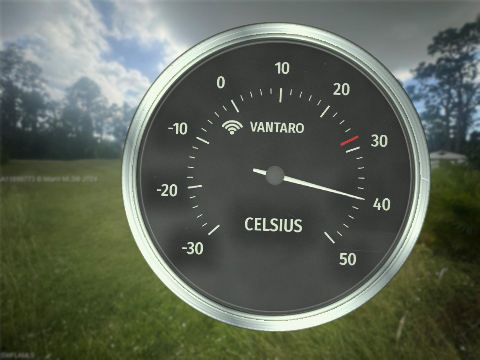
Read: 40 °C
